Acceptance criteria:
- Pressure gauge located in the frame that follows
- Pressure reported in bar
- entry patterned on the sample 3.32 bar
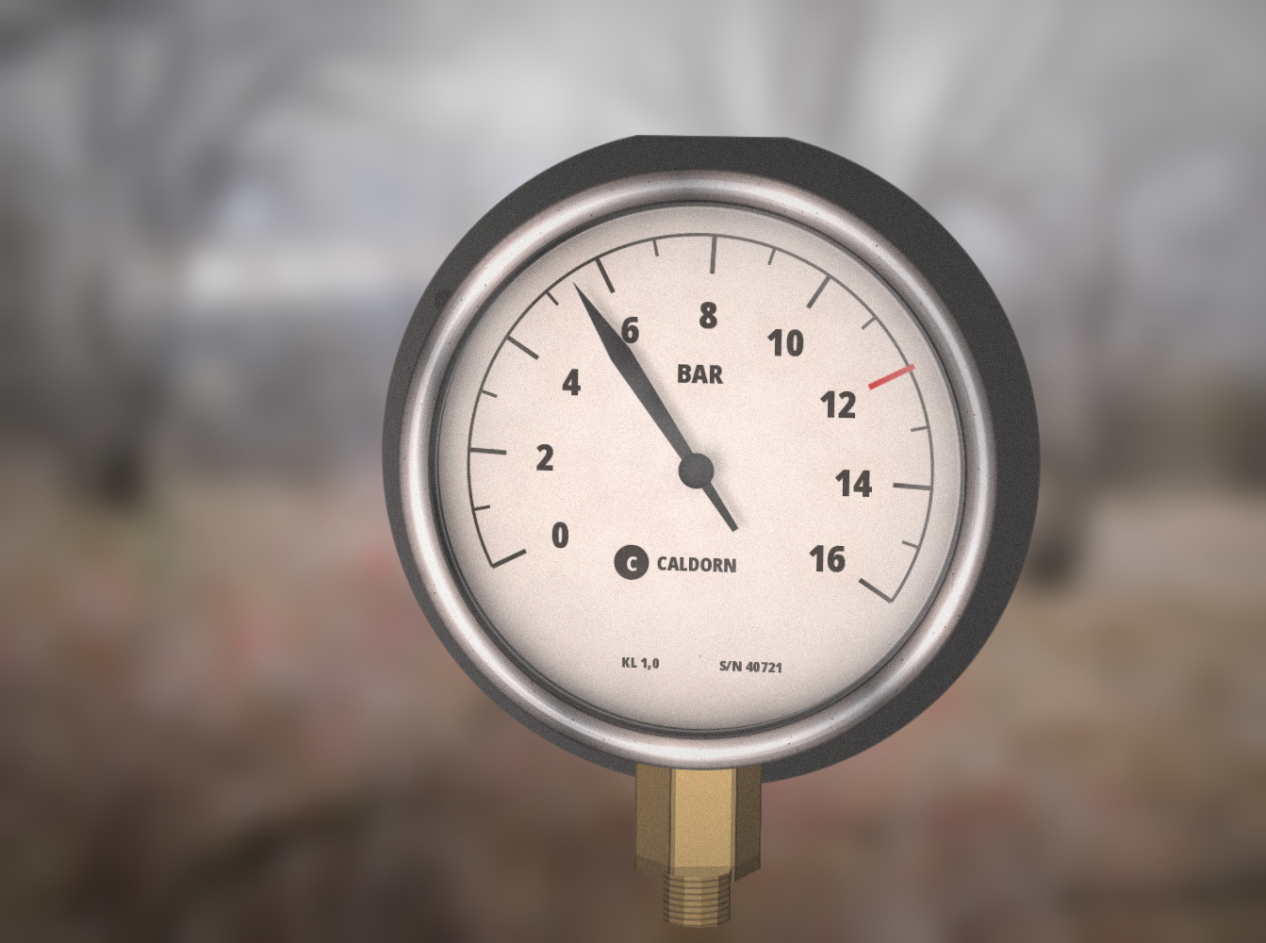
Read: 5.5 bar
